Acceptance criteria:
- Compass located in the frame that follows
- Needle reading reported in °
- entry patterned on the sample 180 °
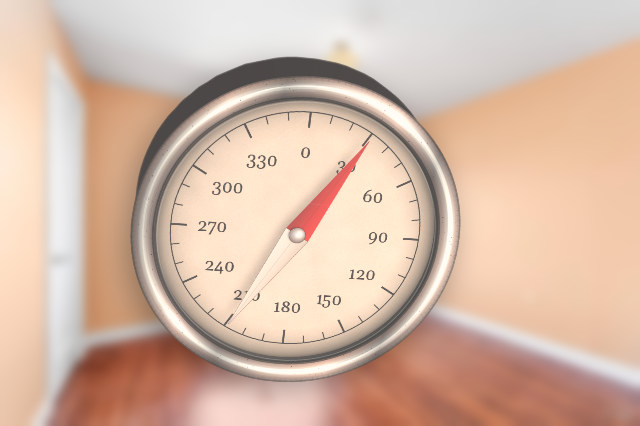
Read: 30 °
